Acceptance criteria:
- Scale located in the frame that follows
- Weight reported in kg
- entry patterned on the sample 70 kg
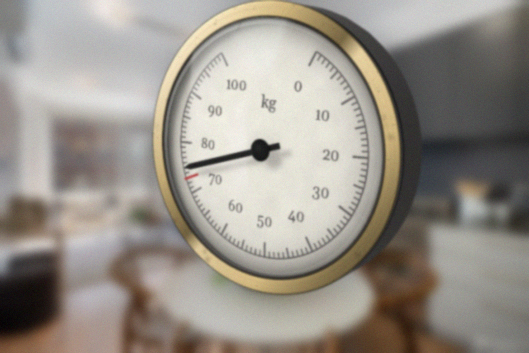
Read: 75 kg
